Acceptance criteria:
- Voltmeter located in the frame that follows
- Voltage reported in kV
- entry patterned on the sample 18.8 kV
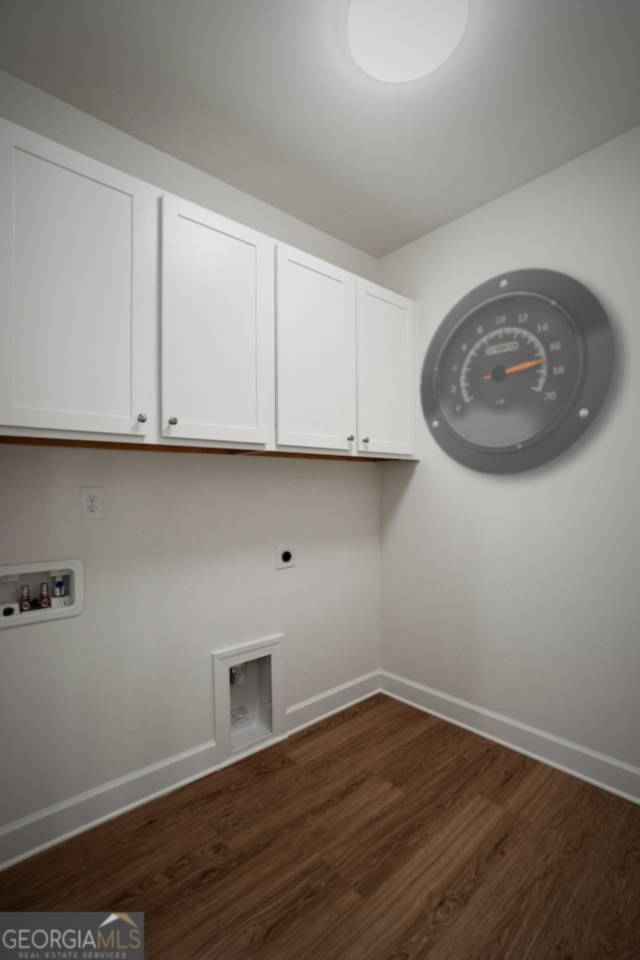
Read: 17 kV
